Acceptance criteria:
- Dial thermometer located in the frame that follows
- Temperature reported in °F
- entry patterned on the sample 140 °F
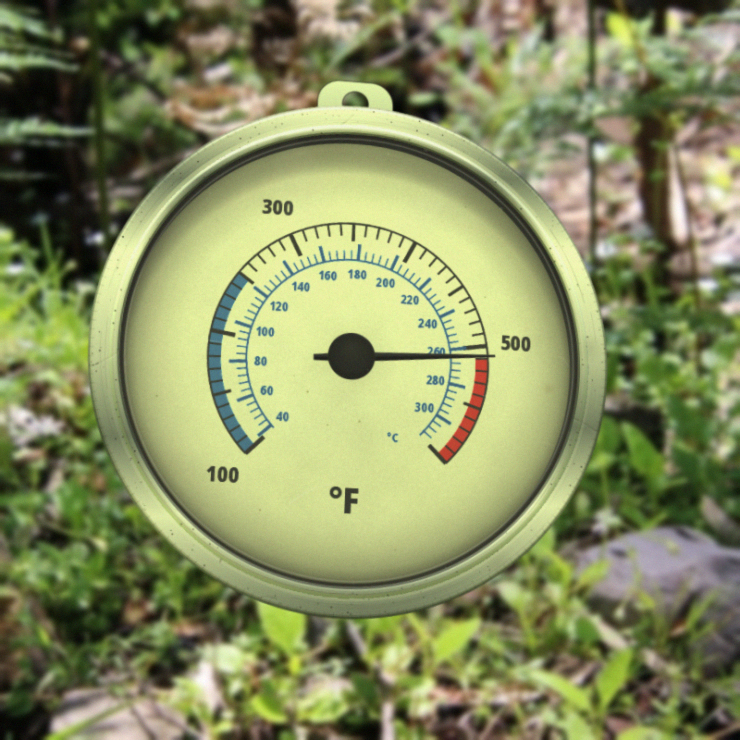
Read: 510 °F
